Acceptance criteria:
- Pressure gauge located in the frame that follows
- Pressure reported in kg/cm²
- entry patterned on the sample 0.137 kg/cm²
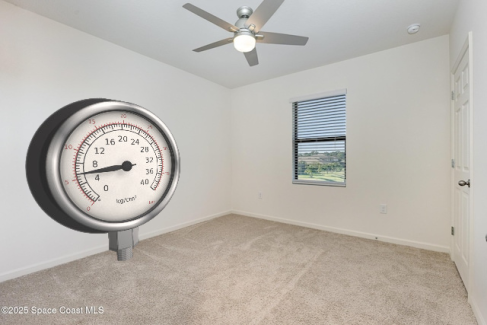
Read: 6 kg/cm²
